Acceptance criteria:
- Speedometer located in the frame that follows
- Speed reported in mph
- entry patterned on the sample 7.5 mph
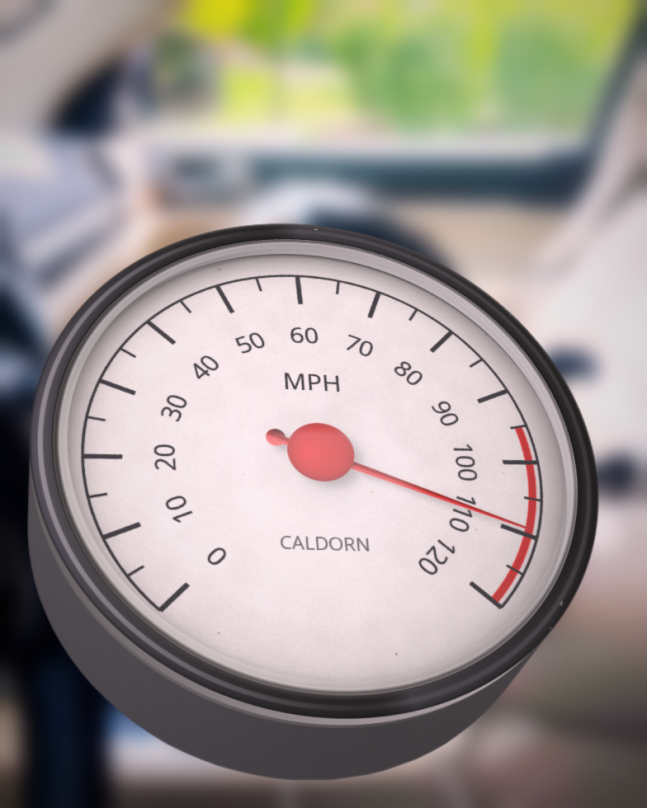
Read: 110 mph
